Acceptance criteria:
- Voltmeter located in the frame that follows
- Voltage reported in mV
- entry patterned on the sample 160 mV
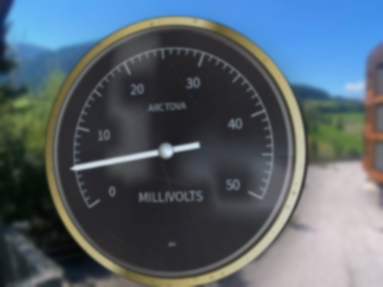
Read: 5 mV
